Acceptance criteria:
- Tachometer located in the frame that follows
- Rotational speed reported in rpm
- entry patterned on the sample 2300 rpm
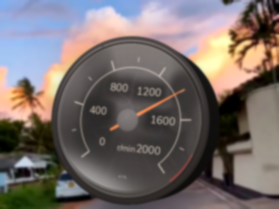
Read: 1400 rpm
